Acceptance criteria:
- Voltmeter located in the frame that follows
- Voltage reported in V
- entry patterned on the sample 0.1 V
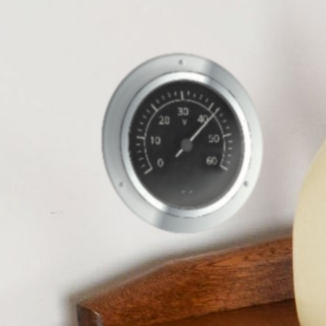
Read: 42 V
